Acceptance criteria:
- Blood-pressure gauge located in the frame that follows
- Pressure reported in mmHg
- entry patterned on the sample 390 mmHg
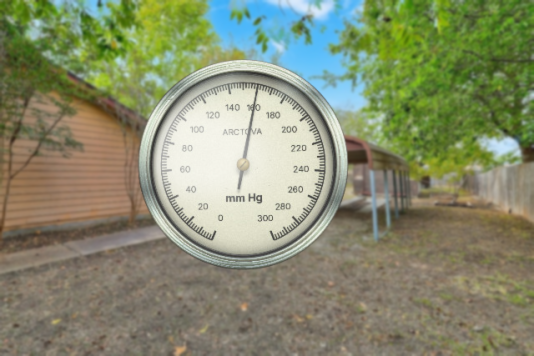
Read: 160 mmHg
